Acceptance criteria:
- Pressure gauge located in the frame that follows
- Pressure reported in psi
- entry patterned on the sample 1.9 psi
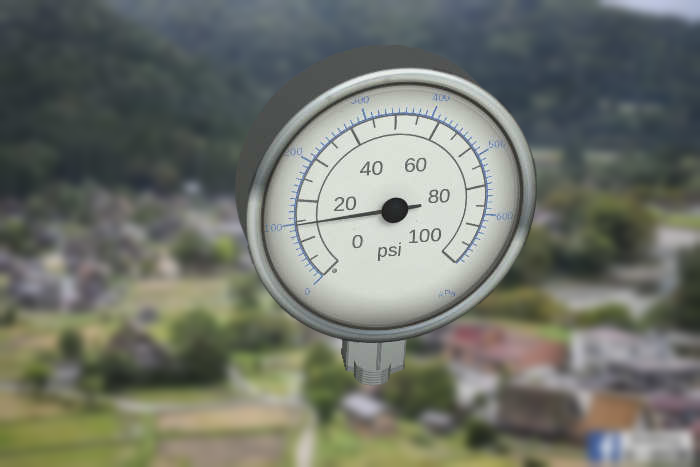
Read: 15 psi
